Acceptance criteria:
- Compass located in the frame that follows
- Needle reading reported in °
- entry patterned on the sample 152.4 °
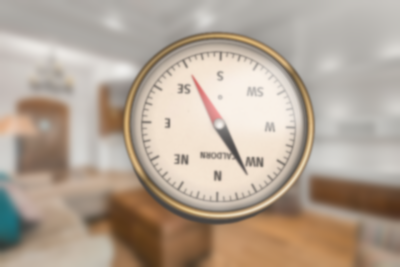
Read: 150 °
